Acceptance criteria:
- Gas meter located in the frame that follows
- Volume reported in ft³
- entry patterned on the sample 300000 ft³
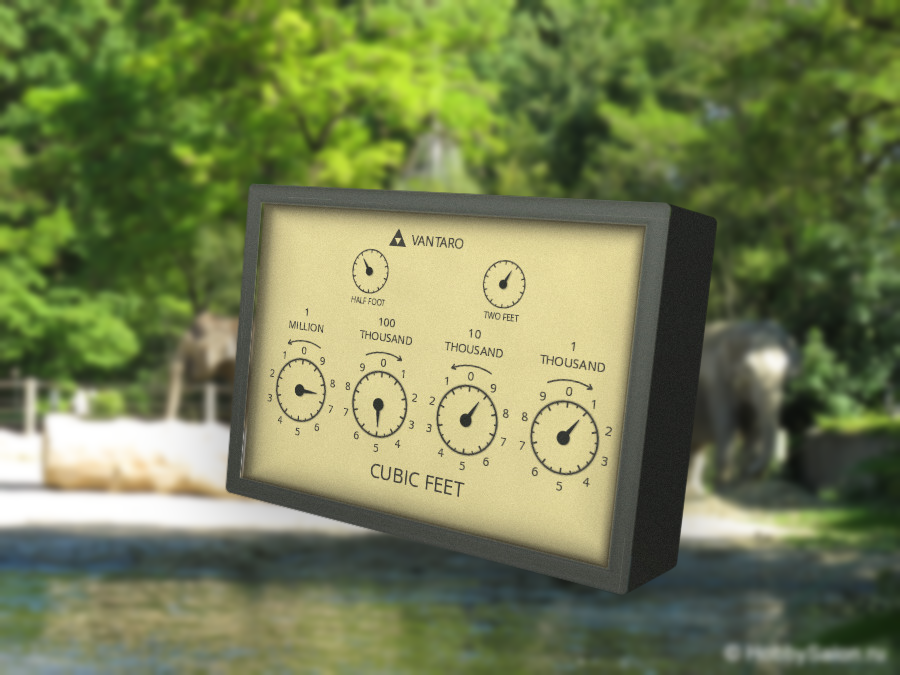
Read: 749100 ft³
